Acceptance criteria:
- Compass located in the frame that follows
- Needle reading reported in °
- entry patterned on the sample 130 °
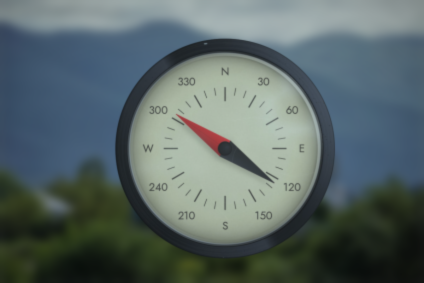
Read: 305 °
